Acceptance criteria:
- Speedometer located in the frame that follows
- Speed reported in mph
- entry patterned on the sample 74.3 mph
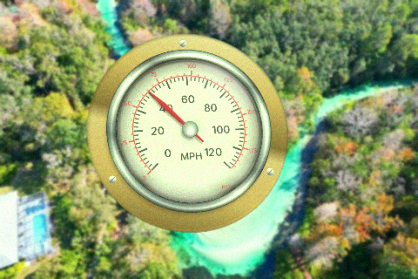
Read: 40 mph
